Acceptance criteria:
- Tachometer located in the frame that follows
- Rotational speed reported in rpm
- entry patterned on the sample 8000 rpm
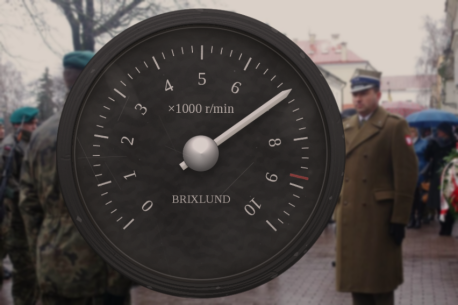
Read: 7000 rpm
